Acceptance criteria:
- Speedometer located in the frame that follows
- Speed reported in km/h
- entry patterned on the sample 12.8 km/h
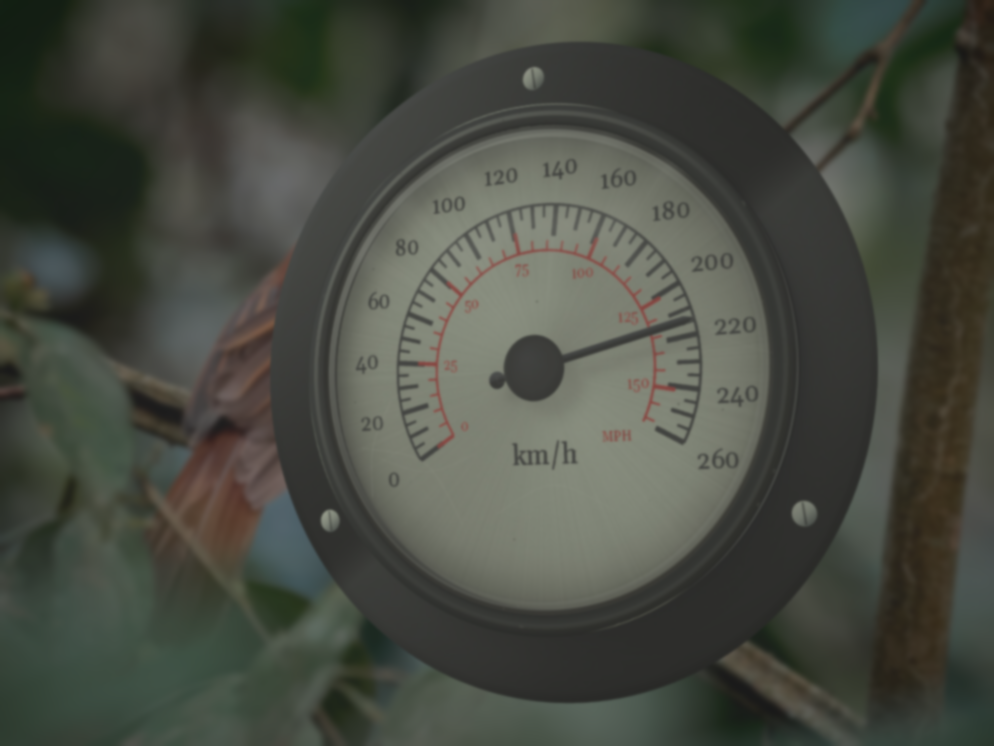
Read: 215 km/h
